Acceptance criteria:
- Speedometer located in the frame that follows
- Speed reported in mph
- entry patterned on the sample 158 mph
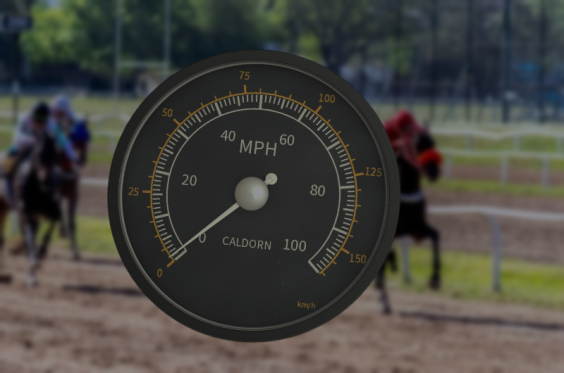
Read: 1 mph
